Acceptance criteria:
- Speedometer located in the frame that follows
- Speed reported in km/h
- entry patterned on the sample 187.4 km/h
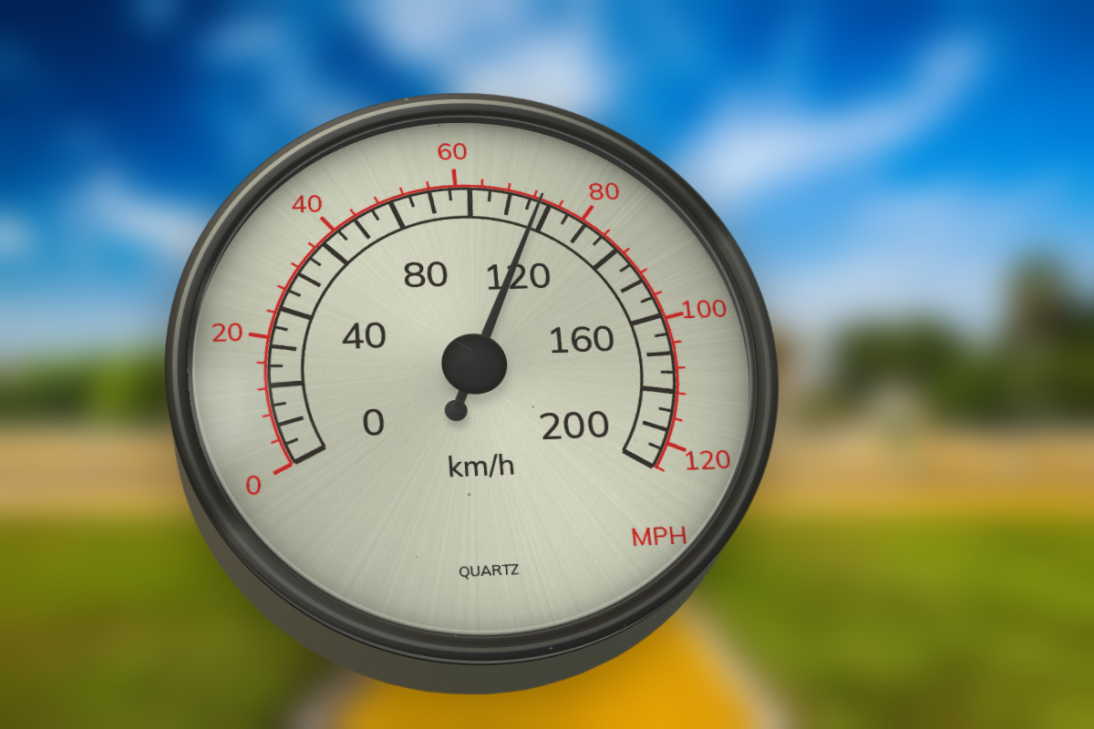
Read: 117.5 km/h
